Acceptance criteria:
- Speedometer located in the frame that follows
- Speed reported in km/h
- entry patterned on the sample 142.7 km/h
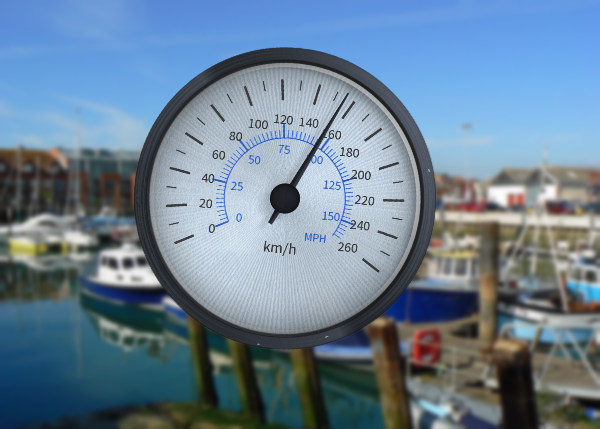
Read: 155 km/h
